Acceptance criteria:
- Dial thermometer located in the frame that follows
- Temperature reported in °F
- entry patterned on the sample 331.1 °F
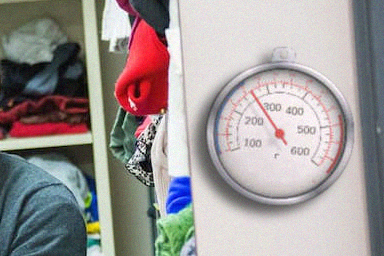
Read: 260 °F
